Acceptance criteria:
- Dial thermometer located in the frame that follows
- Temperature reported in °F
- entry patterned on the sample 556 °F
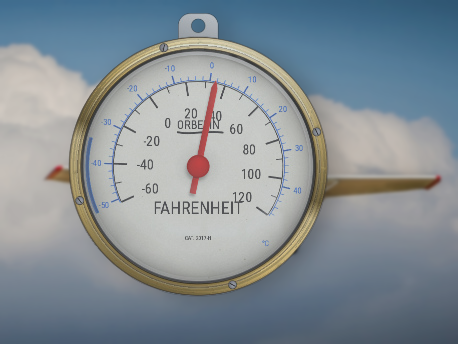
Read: 35 °F
